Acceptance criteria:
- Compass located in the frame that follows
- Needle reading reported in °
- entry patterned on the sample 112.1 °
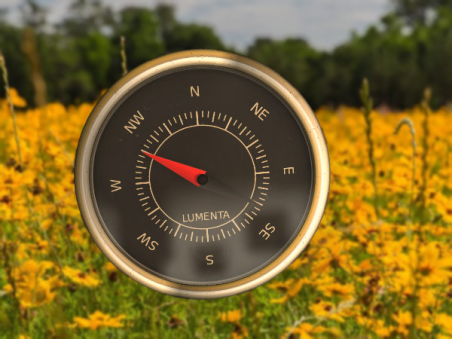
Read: 300 °
